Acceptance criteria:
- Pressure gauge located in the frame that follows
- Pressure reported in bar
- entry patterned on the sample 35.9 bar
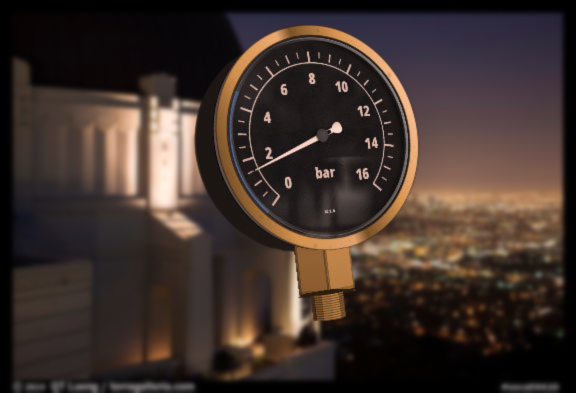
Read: 1.5 bar
